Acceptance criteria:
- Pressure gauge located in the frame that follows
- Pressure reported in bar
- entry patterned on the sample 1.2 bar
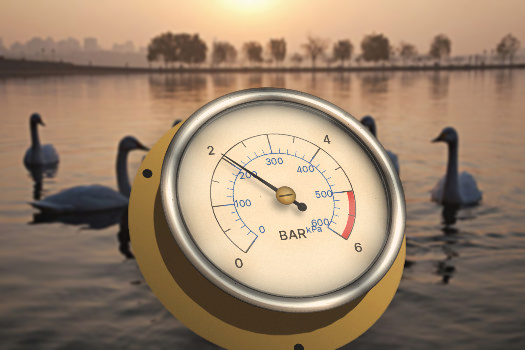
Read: 2 bar
